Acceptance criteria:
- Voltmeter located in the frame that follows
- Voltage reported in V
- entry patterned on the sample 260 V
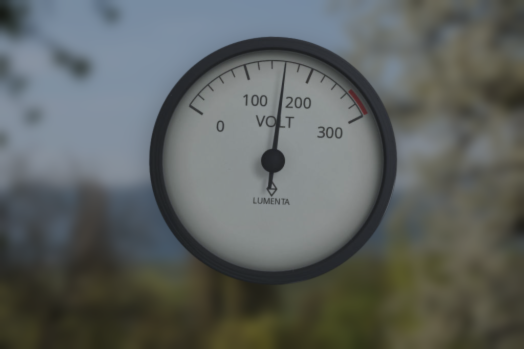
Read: 160 V
